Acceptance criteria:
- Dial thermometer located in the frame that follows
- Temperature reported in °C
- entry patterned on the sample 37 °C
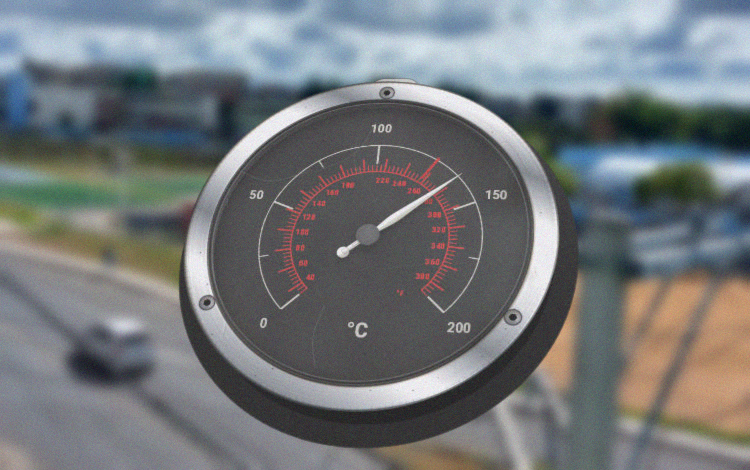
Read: 137.5 °C
